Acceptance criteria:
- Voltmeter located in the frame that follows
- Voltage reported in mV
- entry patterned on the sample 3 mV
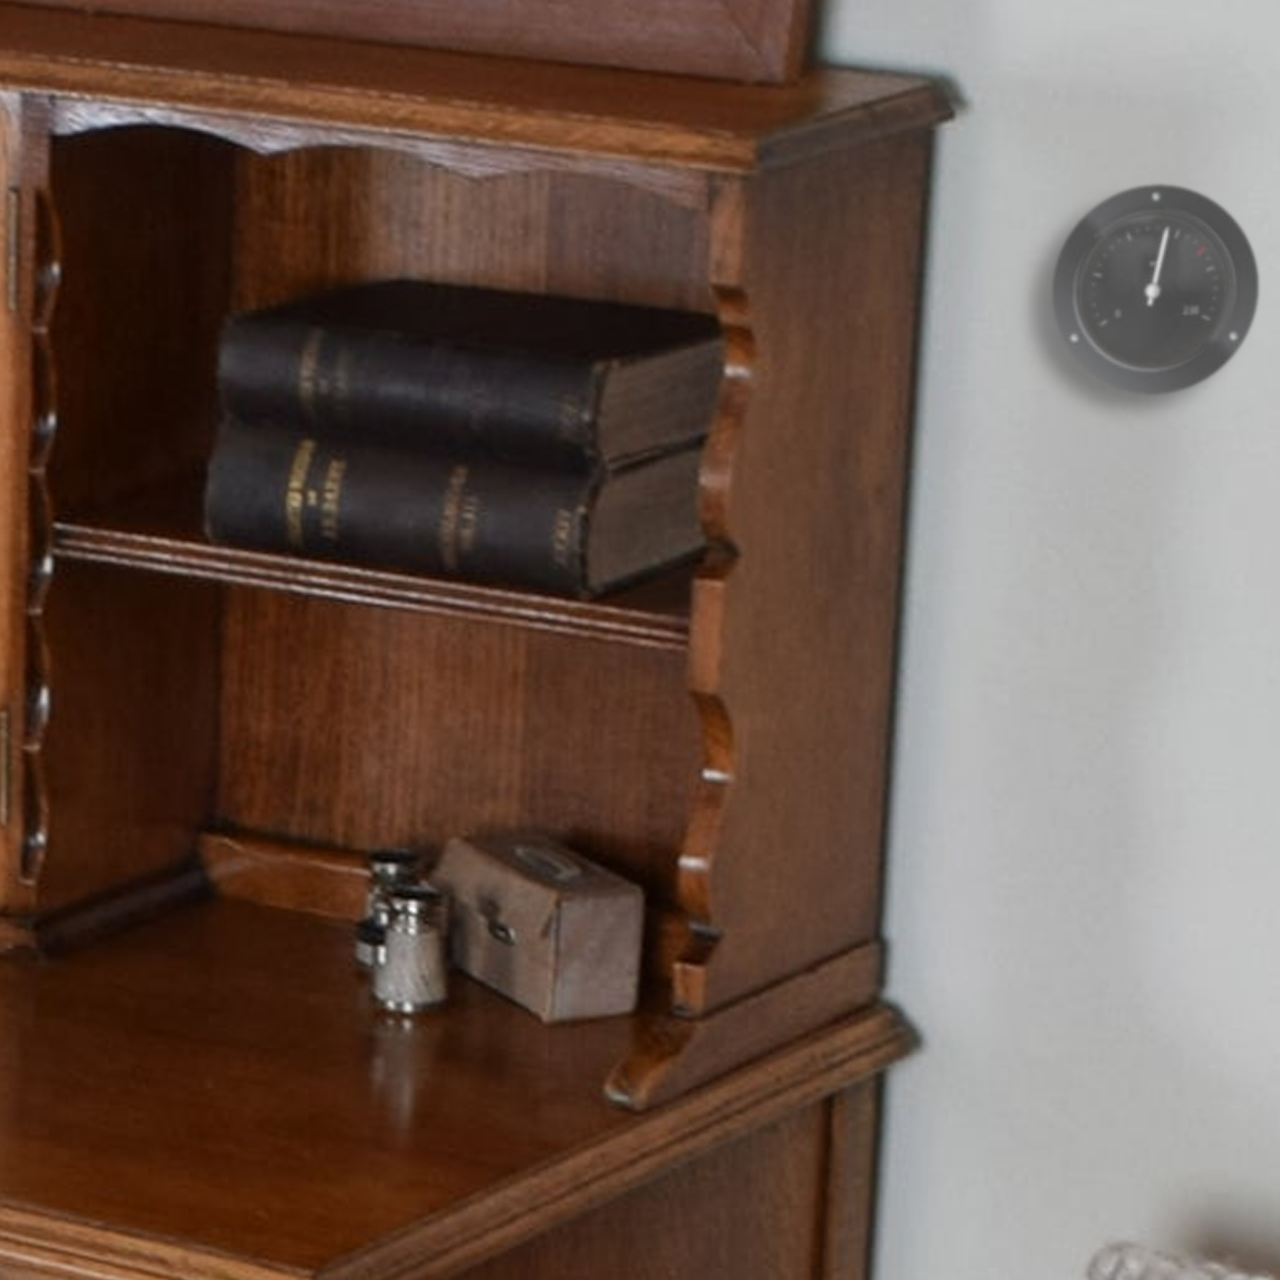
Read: 140 mV
